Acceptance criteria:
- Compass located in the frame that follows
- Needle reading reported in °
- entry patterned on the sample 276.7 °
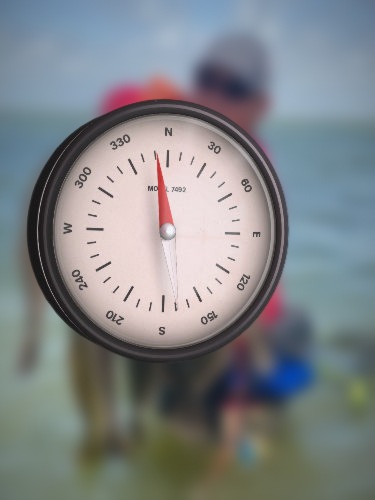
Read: 350 °
